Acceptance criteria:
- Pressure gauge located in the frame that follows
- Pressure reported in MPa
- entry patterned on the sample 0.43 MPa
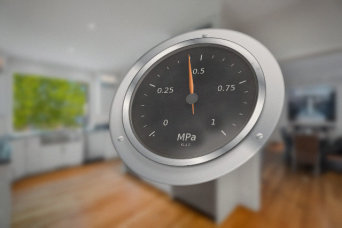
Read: 0.45 MPa
